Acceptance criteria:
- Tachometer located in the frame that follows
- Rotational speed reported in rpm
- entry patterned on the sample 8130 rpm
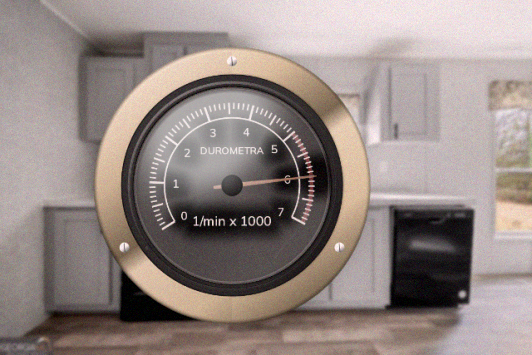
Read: 6000 rpm
